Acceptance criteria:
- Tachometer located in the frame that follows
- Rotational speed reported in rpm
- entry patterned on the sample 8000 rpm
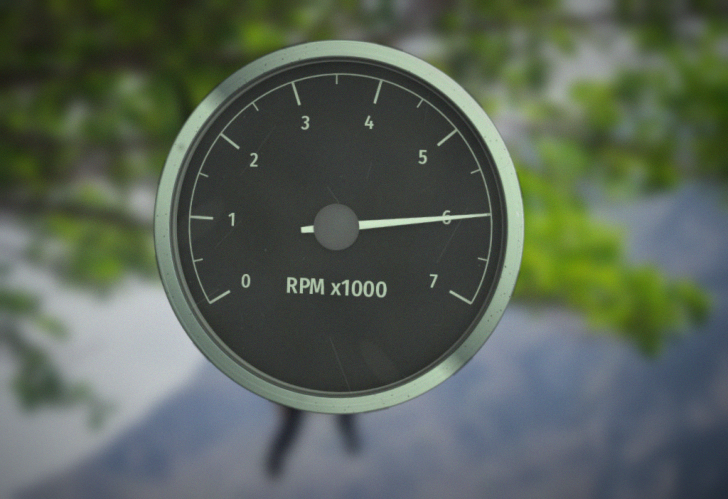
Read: 6000 rpm
